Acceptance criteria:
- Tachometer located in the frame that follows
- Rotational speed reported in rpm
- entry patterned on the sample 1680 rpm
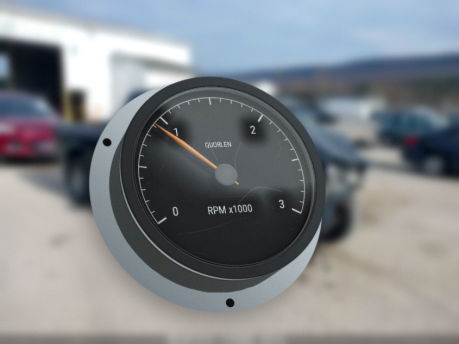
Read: 900 rpm
